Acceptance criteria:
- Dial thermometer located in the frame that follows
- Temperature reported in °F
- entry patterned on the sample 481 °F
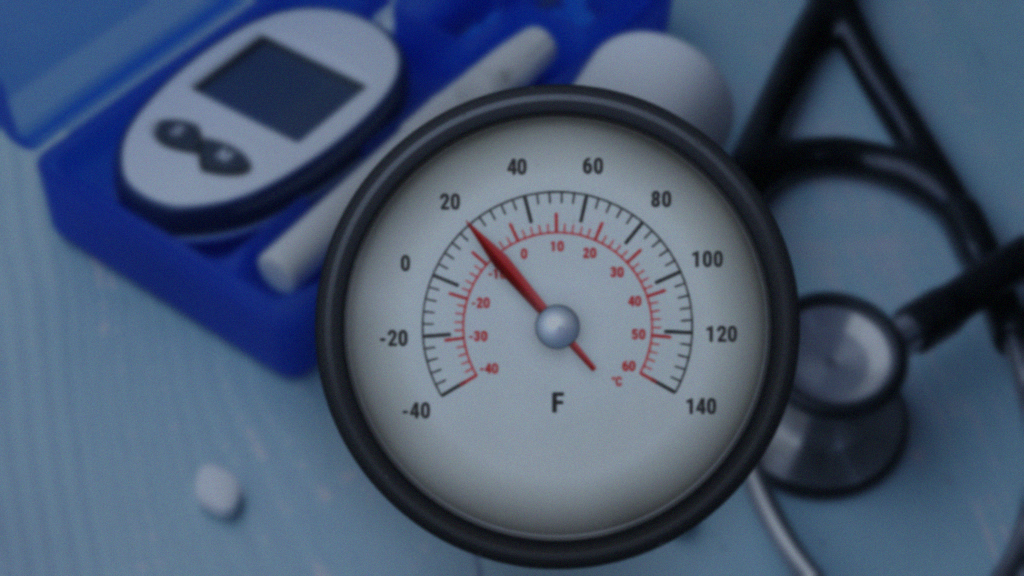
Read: 20 °F
